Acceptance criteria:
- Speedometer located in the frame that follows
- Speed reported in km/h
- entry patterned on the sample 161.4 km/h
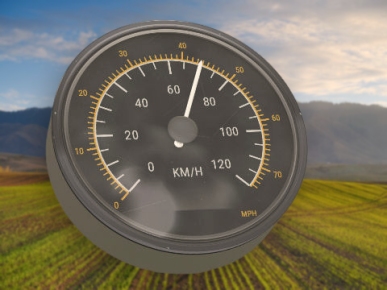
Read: 70 km/h
